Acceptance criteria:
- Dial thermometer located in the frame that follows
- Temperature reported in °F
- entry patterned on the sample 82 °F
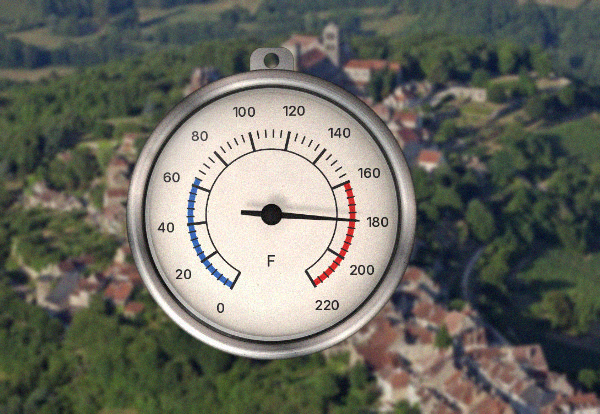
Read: 180 °F
